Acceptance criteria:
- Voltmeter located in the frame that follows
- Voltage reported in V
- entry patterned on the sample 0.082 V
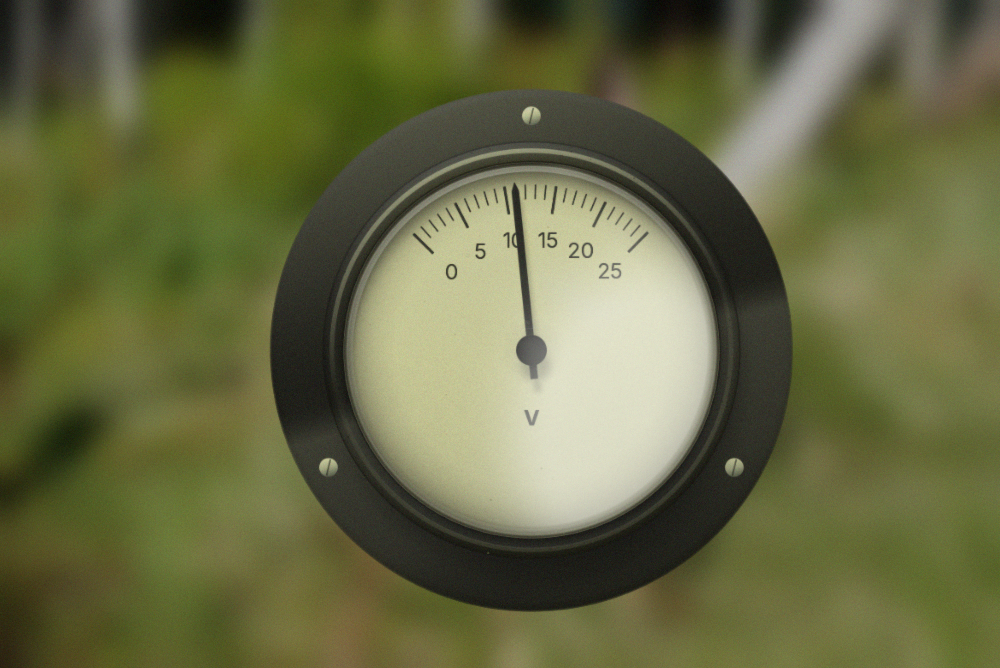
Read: 11 V
